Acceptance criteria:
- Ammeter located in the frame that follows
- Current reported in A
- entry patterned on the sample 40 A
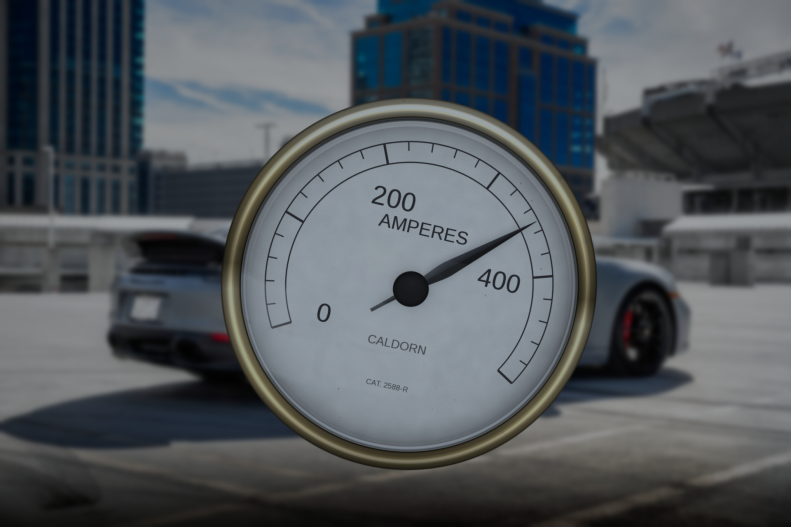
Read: 350 A
